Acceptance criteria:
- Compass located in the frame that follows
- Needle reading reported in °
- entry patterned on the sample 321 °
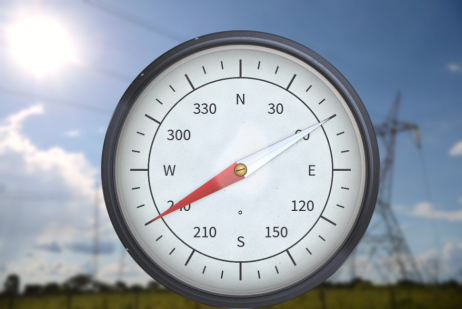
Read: 240 °
